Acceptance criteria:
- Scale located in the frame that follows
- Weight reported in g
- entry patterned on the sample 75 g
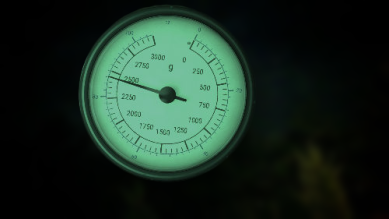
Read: 2450 g
